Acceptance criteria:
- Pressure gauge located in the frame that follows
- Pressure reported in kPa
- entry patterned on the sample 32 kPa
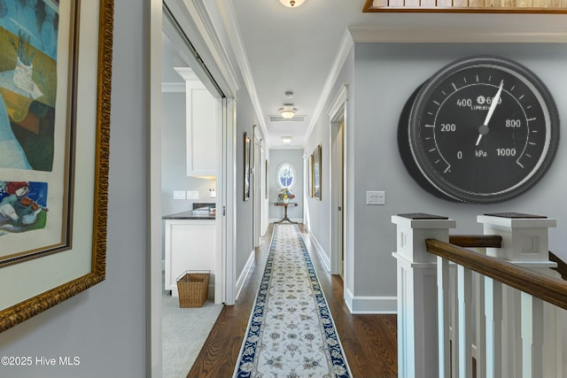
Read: 600 kPa
